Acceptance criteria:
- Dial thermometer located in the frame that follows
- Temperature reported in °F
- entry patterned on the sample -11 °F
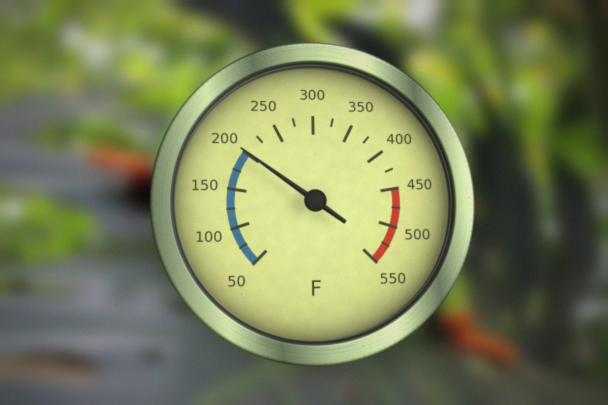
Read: 200 °F
